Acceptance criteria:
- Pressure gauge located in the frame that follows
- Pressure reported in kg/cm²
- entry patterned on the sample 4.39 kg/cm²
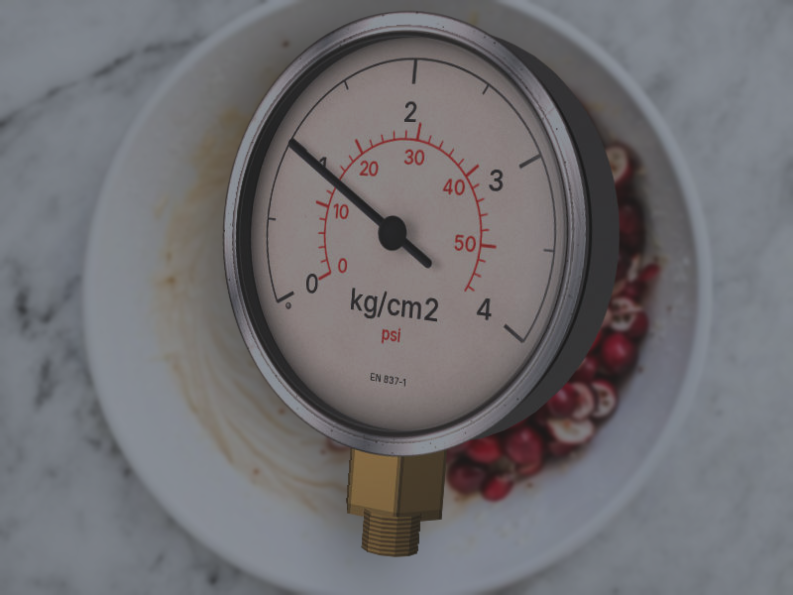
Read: 1 kg/cm²
